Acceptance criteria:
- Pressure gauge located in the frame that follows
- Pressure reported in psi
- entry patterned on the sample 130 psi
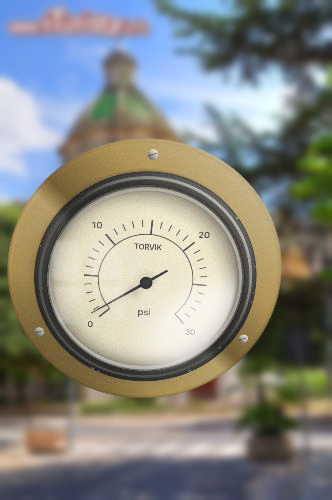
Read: 1 psi
